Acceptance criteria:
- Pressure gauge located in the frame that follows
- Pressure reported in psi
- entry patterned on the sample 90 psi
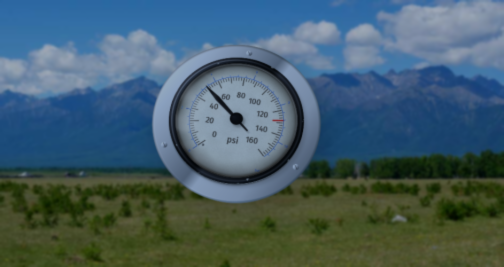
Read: 50 psi
